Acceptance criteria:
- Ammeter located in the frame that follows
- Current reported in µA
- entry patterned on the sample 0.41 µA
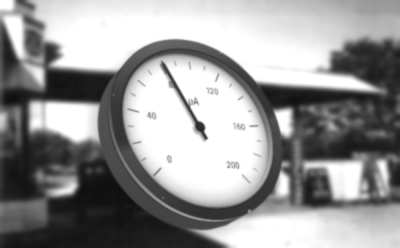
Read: 80 µA
